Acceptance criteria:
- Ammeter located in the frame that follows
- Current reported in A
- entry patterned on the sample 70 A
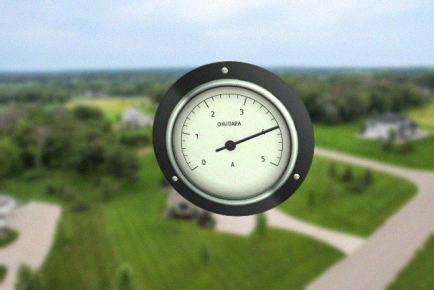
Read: 4 A
